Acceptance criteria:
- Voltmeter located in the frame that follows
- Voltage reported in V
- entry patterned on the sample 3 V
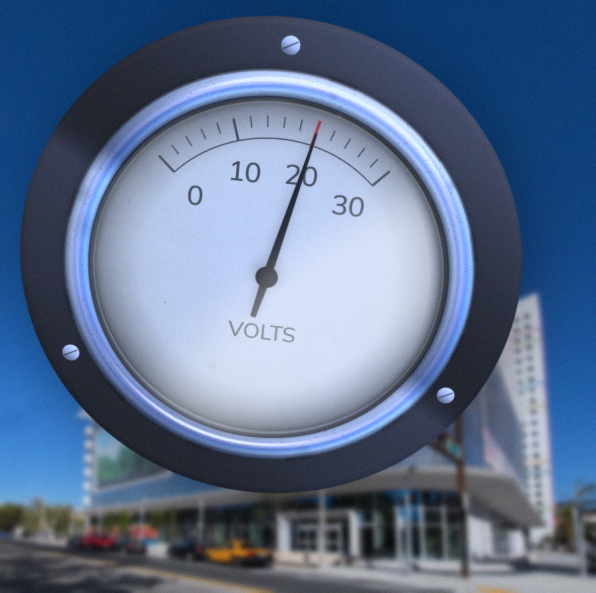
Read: 20 V
